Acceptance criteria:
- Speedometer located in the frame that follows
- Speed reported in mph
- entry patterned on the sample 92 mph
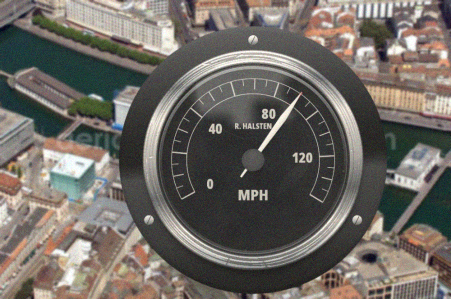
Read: 90 mph
